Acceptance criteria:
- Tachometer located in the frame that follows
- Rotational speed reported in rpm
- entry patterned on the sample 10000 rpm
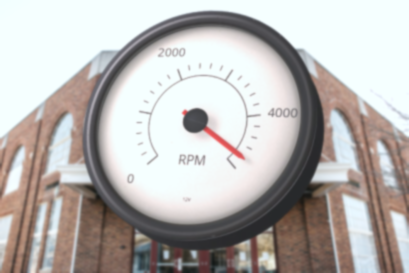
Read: 4800 rpm
